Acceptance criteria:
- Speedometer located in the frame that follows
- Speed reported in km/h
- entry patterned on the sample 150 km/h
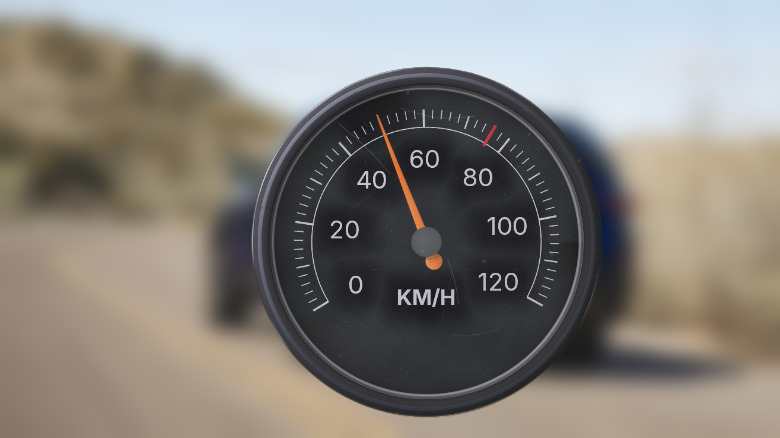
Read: 50 km/h
